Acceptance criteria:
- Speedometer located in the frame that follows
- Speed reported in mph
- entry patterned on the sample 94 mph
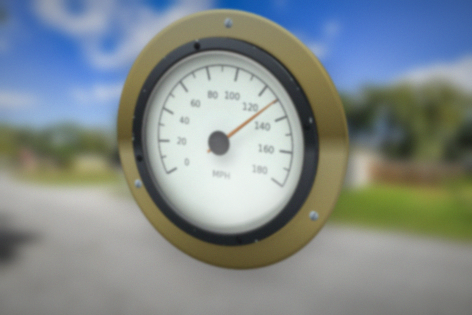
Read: 130 mph
